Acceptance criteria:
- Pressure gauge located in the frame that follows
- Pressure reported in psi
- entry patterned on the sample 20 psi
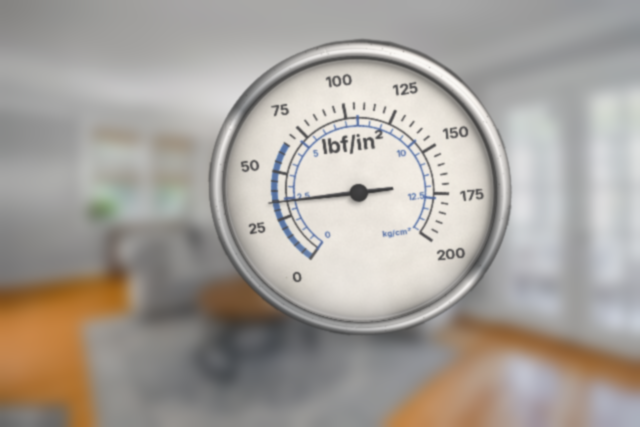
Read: 35 psi
